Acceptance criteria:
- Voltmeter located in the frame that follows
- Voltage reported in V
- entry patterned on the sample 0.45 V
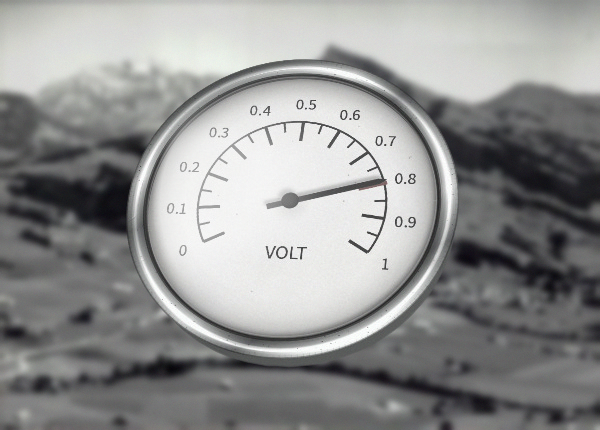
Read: 0.8 V
